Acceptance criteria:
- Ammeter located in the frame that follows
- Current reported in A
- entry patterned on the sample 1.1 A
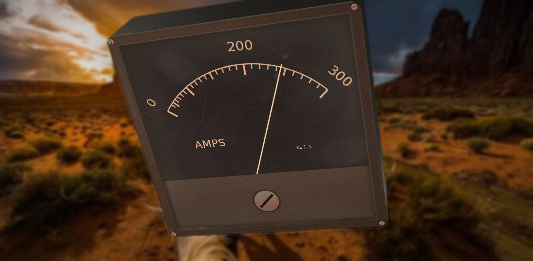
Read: 245 A
